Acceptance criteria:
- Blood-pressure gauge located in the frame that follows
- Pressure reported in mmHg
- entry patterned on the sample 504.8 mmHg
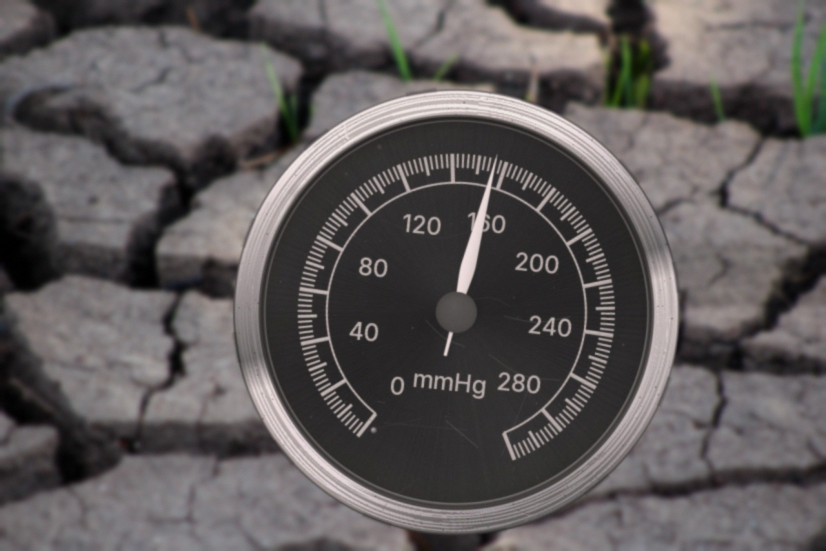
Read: 156 mmHg
